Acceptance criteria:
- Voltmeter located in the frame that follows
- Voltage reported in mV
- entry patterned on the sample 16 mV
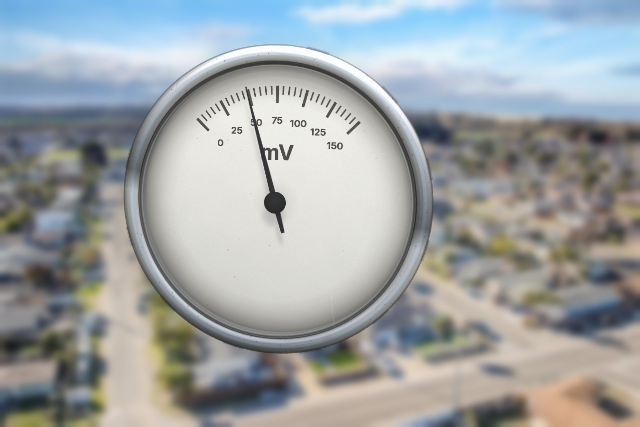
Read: 50 mV
